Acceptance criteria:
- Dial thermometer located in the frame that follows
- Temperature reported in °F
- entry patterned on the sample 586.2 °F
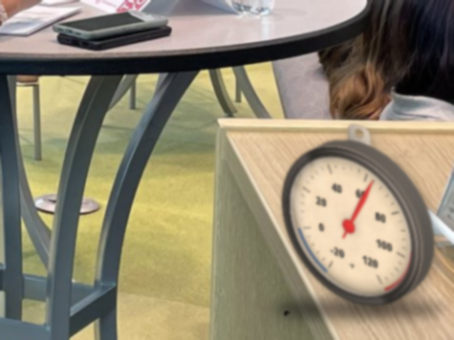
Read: 64 °F
